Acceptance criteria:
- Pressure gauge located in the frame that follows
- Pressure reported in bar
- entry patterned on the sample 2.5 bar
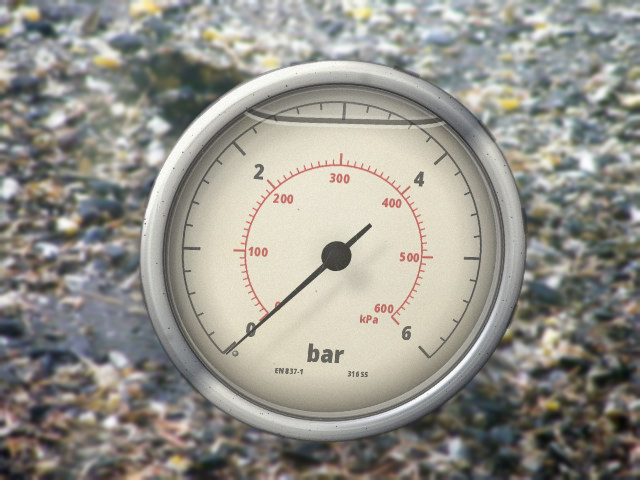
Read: 0 bar
